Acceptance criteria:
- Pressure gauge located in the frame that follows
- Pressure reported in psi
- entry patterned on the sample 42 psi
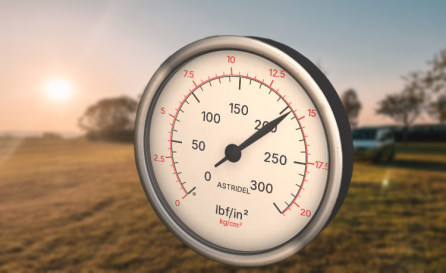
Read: 205 psi
